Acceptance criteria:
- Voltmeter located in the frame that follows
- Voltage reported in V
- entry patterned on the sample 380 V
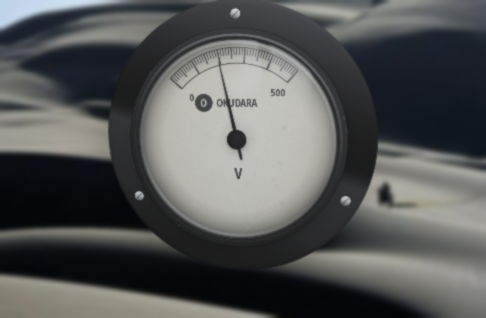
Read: 200 V
